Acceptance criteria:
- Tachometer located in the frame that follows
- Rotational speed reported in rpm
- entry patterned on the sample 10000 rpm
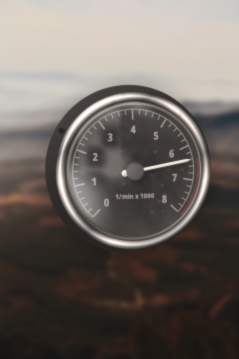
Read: 6400 rpm
